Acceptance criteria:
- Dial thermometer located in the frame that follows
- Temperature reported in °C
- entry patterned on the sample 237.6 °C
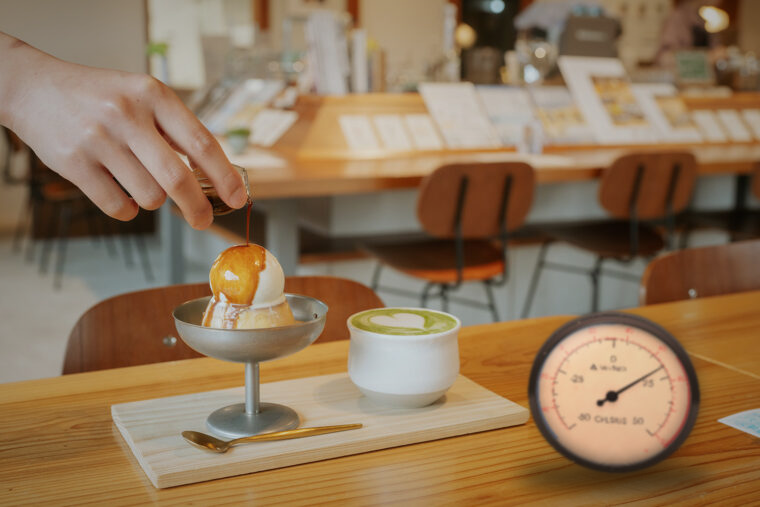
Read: 20 °C
